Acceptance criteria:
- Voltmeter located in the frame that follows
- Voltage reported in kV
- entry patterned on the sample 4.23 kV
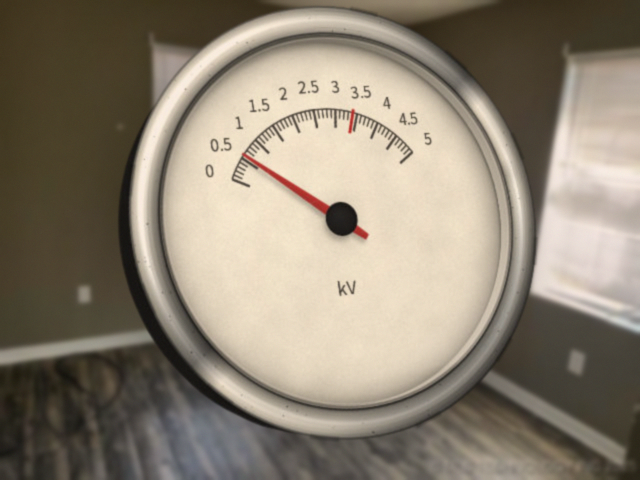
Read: 0.5 kV
